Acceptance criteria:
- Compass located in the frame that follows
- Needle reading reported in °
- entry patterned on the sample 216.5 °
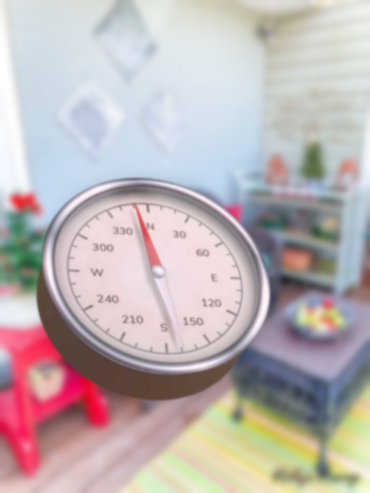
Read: 350 °
